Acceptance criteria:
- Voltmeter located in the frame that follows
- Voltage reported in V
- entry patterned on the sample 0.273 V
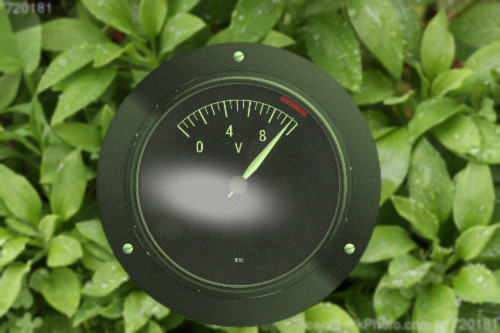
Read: 9.5 V
